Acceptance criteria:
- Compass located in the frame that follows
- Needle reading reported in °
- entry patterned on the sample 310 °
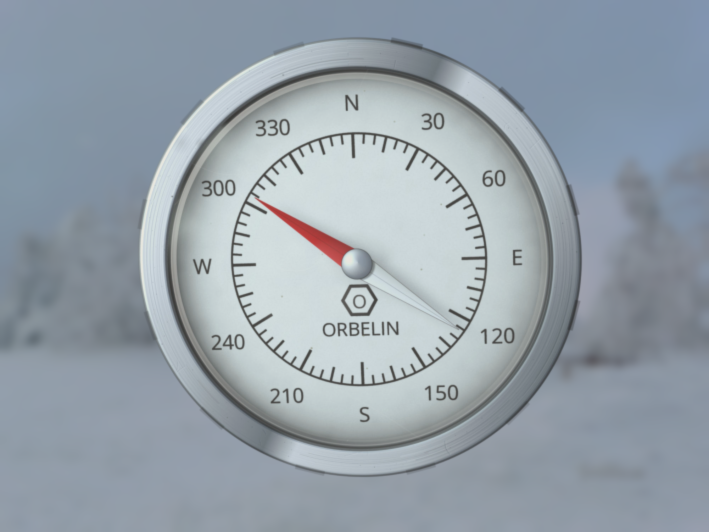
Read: 305 °
